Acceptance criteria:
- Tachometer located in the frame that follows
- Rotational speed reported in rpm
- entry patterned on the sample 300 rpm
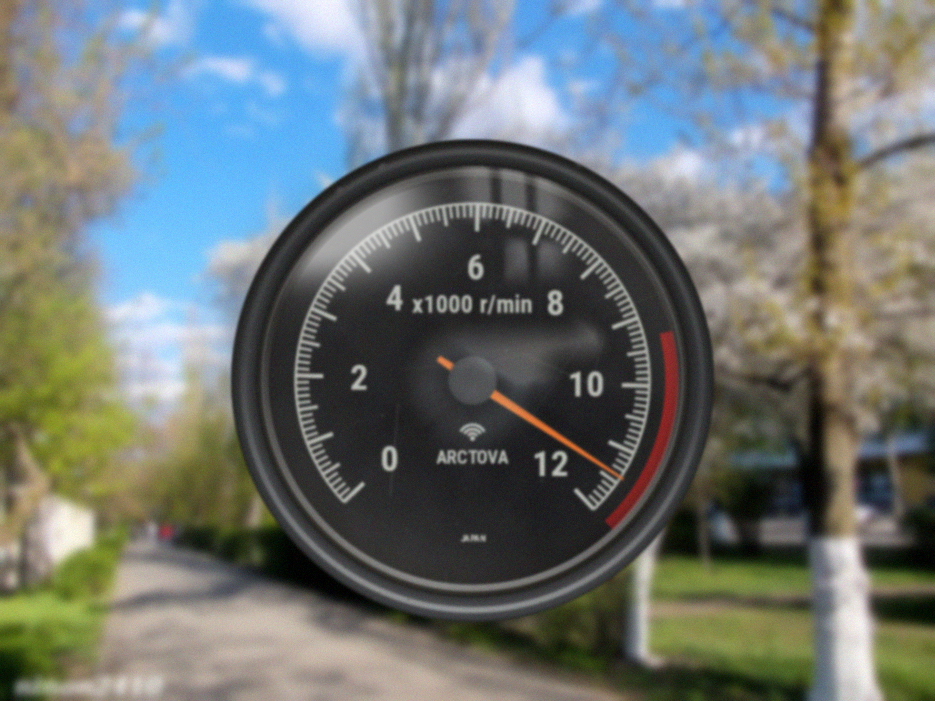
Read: 11400 rpm
